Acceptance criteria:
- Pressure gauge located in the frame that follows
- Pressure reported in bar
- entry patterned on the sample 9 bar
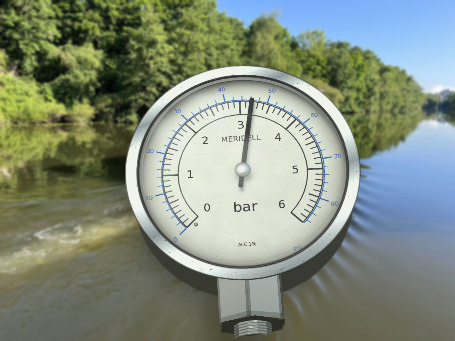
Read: 3.2 bar
